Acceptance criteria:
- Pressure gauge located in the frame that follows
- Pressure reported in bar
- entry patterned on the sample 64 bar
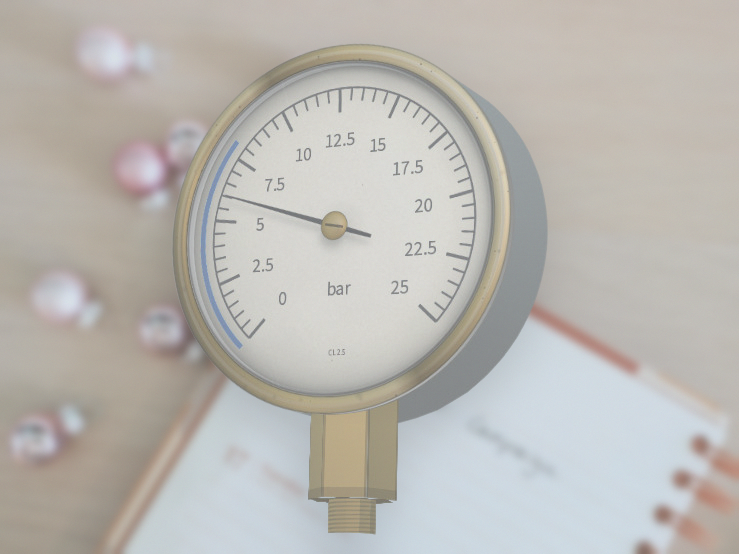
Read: 6 bar
